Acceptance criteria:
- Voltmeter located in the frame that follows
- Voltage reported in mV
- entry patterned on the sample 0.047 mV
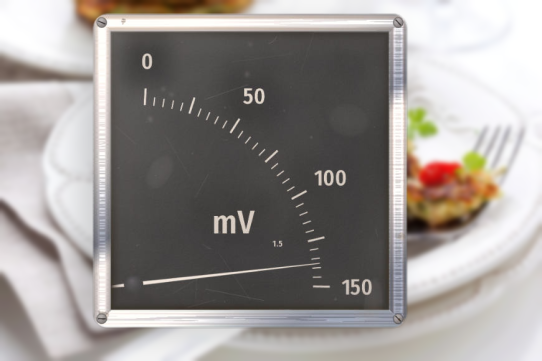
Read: 137.5 mV
